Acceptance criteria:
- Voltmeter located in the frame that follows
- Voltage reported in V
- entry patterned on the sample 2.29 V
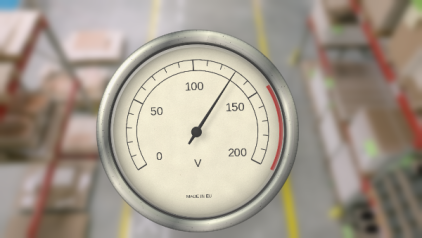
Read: 130 V
